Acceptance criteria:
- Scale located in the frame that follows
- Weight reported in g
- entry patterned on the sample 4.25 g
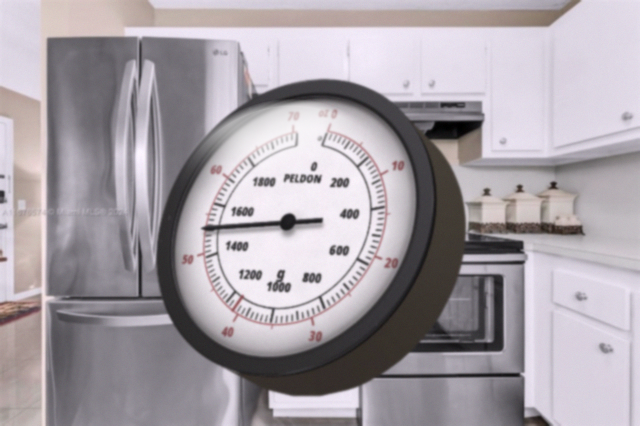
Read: 1500 g
